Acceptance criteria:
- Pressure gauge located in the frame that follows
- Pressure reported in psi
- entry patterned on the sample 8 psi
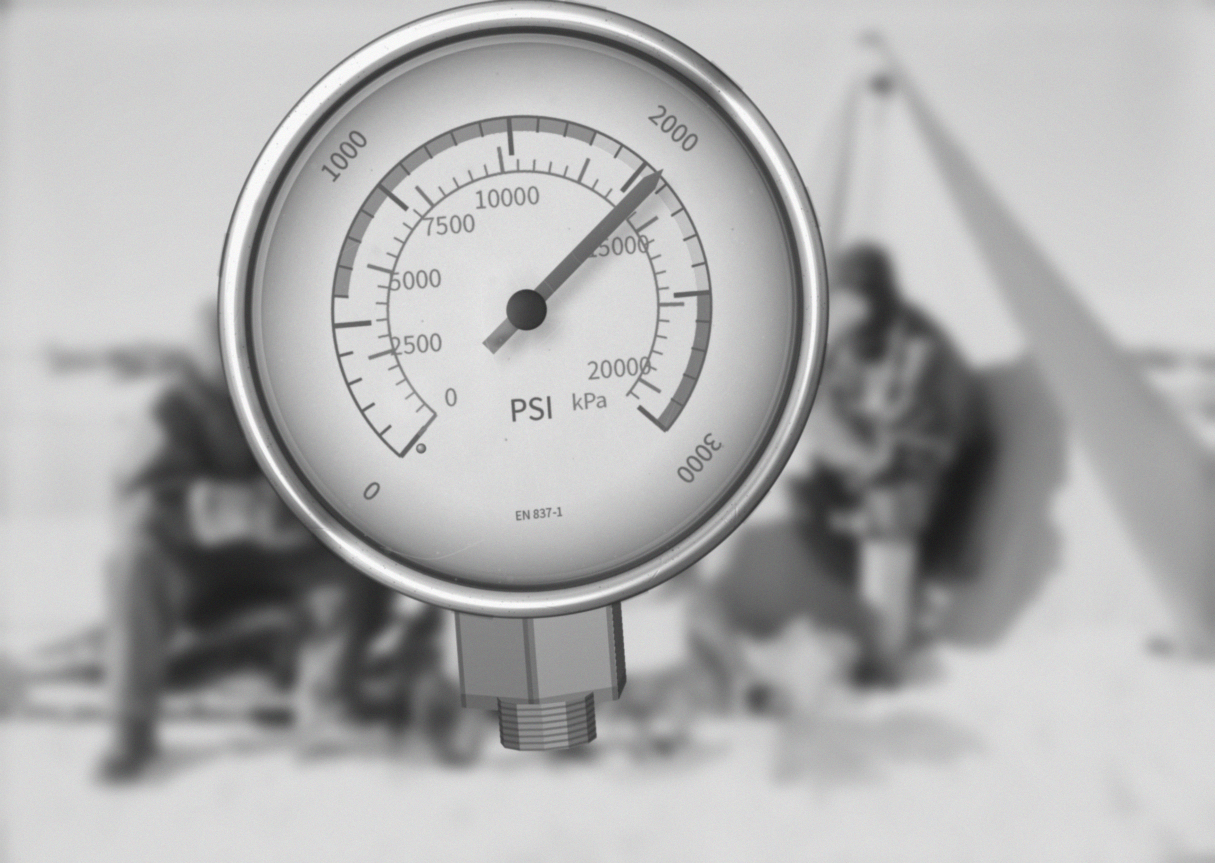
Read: 2050 psi
